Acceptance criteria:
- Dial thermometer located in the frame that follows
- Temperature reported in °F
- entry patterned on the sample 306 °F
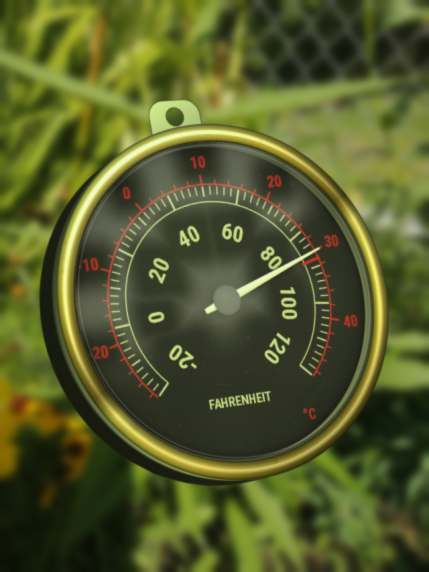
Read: 86 °F
